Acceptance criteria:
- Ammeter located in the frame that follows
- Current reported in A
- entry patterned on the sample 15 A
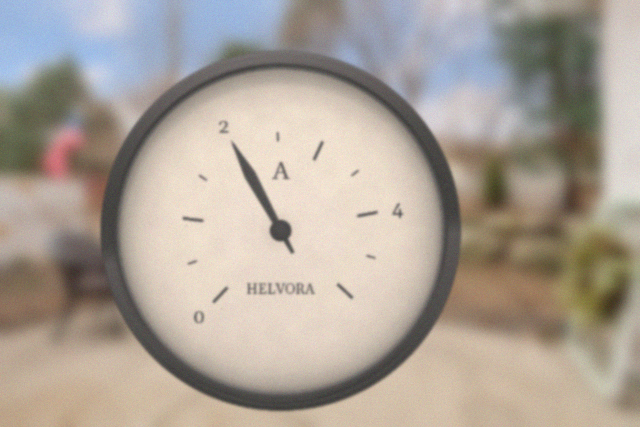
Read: 2 A
